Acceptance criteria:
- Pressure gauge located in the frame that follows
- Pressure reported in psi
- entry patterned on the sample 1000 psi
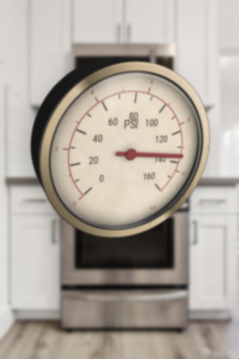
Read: 135 psi
